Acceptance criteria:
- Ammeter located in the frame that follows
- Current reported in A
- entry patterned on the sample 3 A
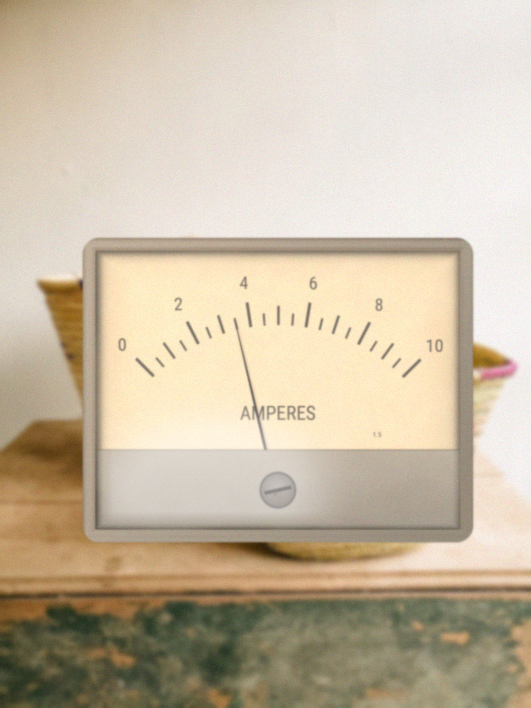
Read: 3.5 A
